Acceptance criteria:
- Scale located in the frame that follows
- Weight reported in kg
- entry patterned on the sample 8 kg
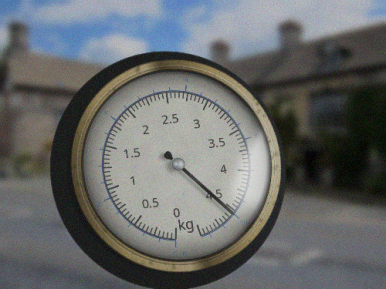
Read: 4.55 kg
